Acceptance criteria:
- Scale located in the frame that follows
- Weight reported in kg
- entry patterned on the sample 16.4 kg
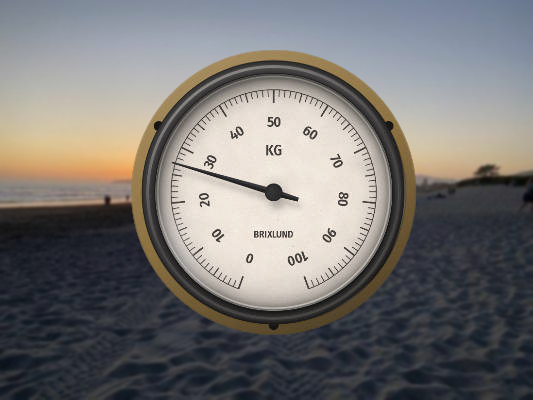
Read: 27 kg
